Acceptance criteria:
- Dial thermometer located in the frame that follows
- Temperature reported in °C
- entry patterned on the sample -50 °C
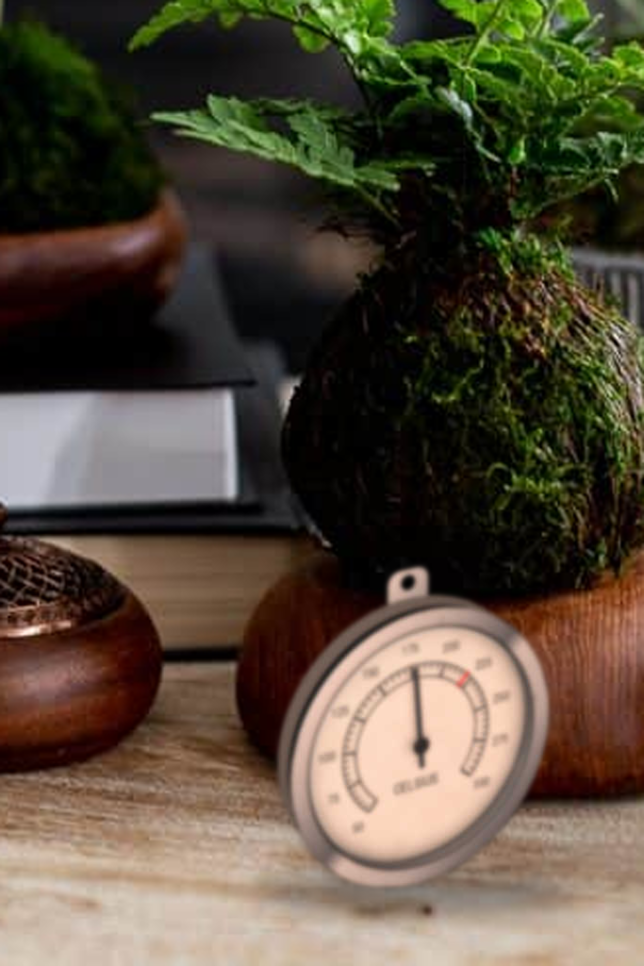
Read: 175 °C
